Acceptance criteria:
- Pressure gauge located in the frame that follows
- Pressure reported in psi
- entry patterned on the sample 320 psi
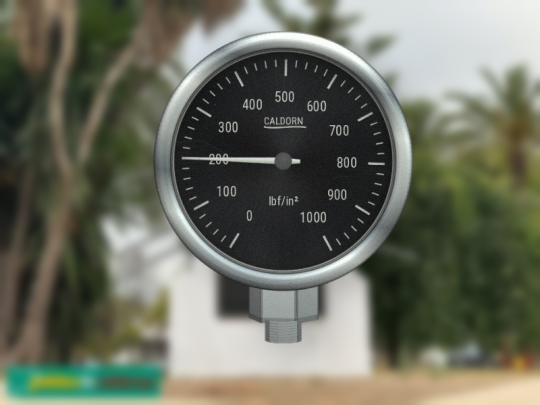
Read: 200 psi
